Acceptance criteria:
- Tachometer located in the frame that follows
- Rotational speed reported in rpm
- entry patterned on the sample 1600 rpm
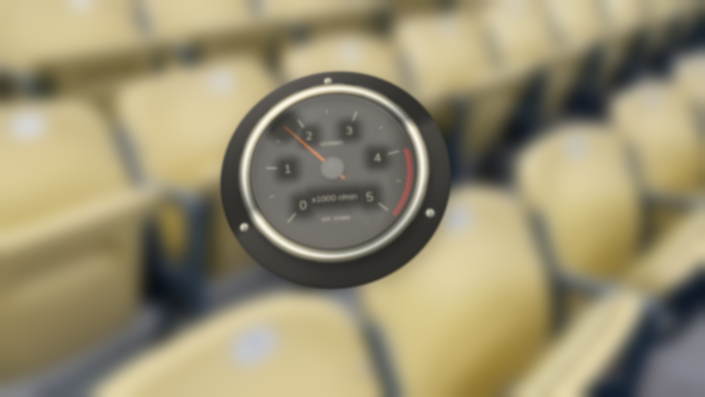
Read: 1750 rpm
